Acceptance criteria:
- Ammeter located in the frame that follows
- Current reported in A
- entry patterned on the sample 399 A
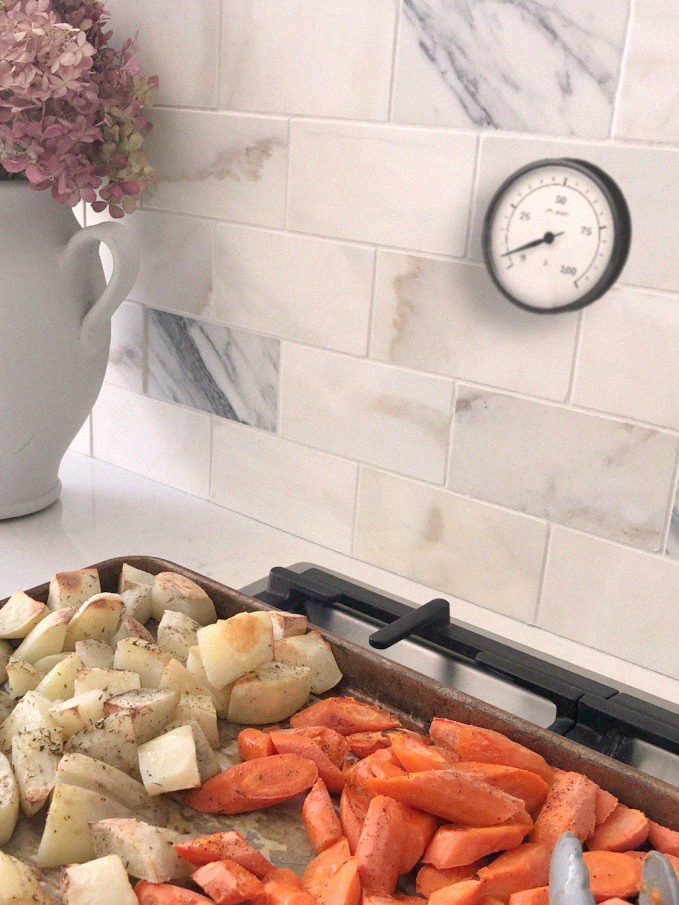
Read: 5 A
